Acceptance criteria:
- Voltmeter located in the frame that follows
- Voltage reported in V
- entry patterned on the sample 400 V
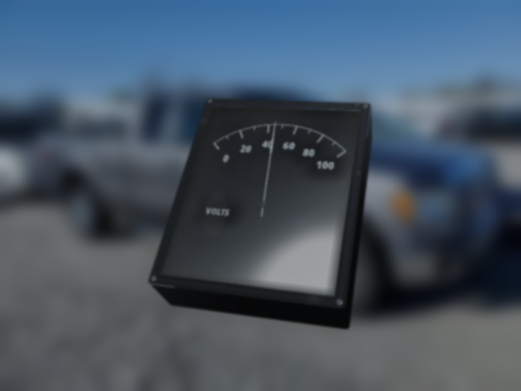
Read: 45 V
